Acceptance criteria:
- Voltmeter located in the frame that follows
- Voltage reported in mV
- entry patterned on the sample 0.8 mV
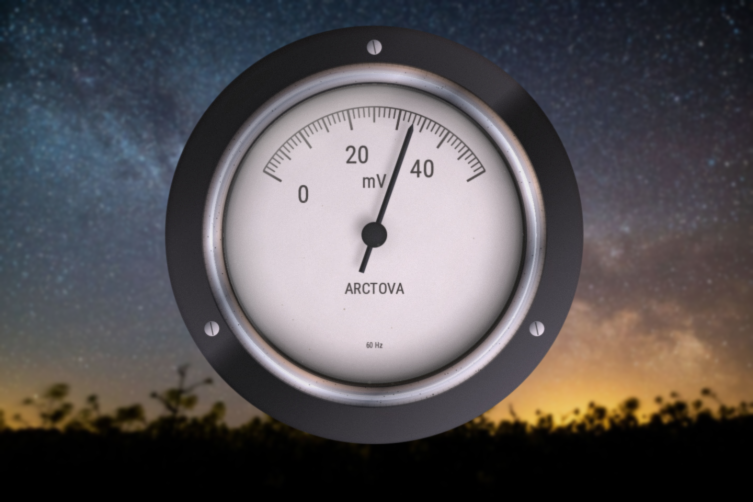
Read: 33 mV
